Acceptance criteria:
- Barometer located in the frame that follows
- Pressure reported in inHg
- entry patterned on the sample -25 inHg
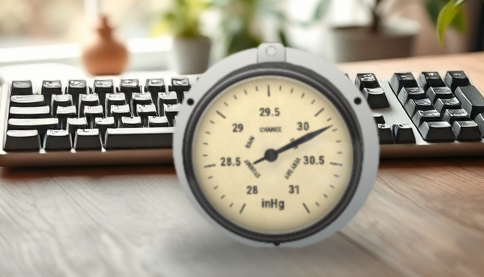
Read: 30.15 inHg
